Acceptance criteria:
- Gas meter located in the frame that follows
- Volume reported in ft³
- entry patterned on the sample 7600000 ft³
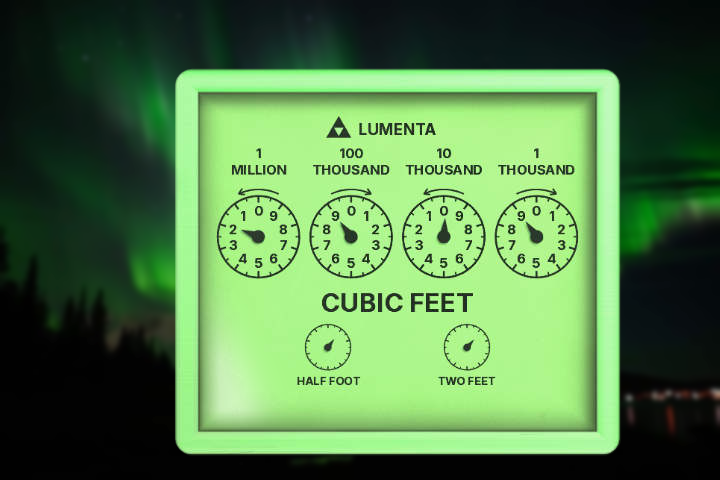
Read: 189900 ft³
